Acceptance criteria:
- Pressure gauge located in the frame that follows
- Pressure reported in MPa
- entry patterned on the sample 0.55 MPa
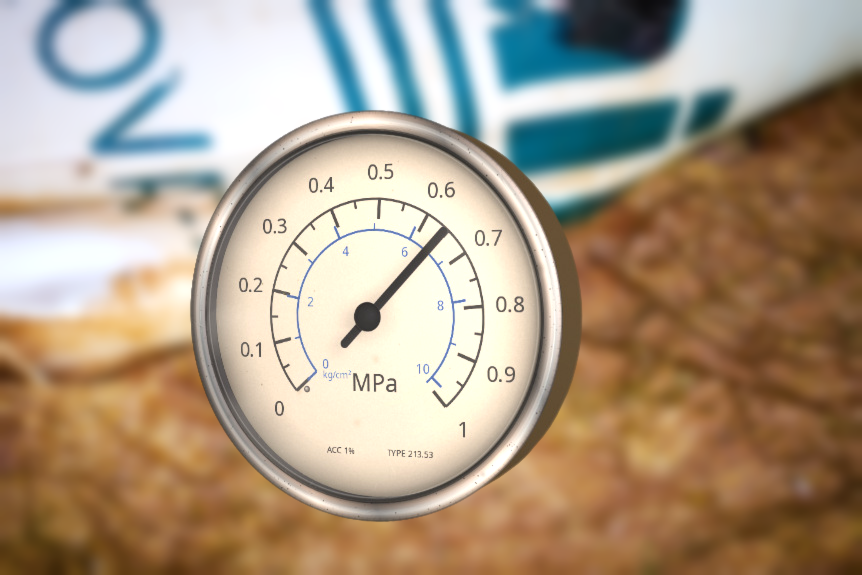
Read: 0.65 MPa
